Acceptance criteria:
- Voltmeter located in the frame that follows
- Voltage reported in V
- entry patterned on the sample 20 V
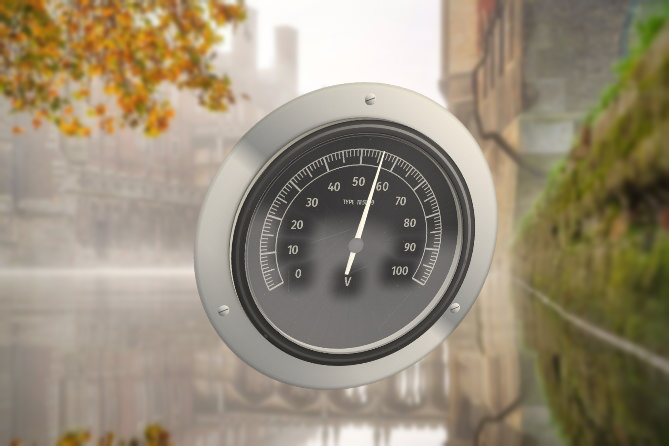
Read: 55 V
